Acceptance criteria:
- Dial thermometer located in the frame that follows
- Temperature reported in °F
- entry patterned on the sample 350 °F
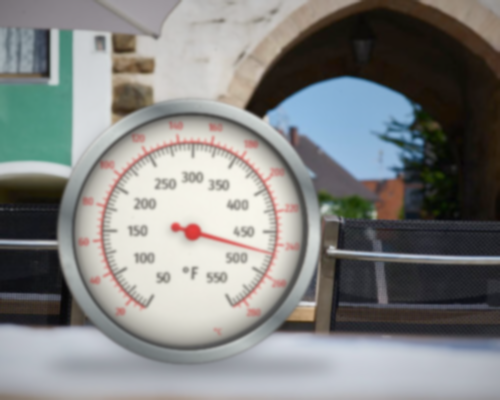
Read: 475 °F
